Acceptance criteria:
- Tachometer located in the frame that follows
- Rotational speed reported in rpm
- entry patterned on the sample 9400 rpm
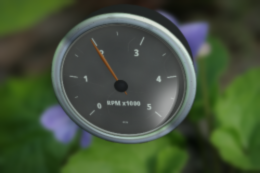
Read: 2000 rpm
